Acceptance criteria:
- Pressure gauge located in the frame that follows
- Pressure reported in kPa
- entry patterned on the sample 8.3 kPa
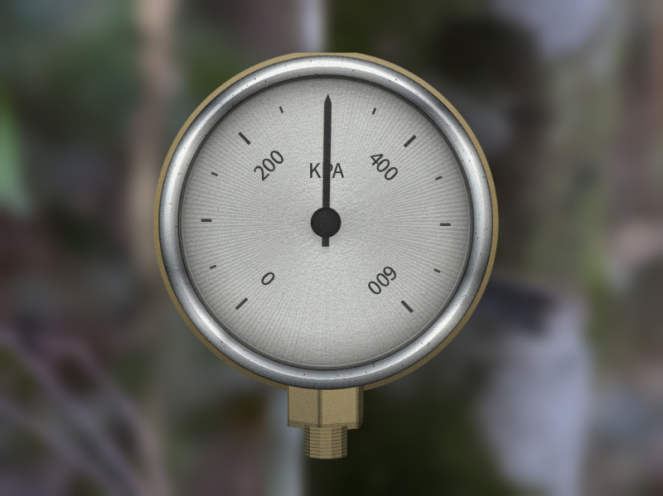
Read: 300 kPa
